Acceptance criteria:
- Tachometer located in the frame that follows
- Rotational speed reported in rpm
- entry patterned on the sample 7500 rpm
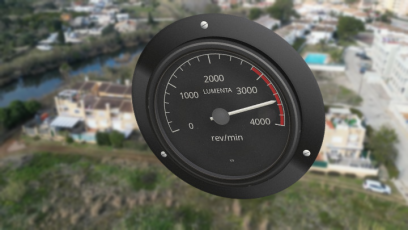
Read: 3500 rpm
